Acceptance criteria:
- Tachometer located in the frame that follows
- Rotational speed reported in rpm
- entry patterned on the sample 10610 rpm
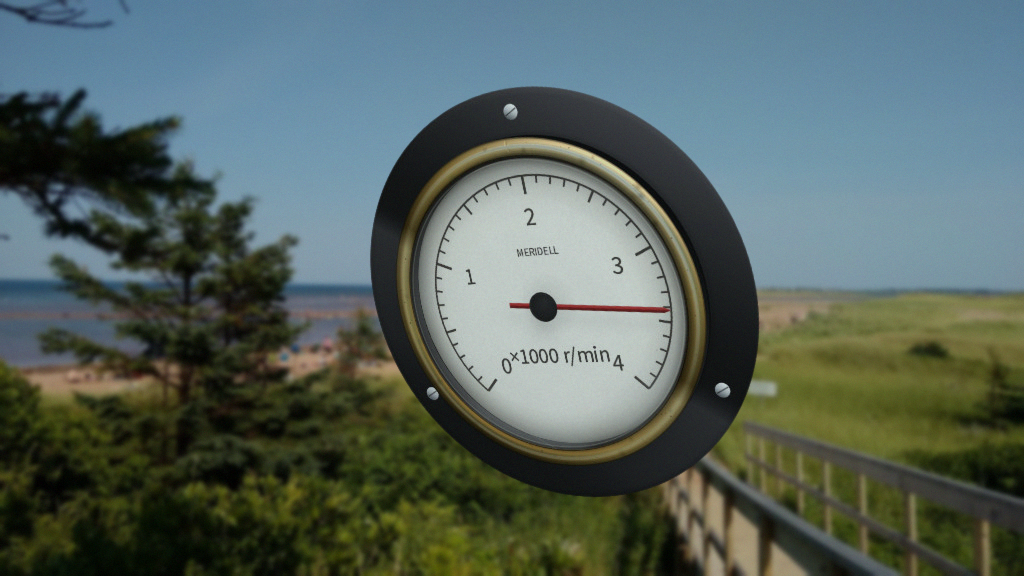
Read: 3400 rpm
